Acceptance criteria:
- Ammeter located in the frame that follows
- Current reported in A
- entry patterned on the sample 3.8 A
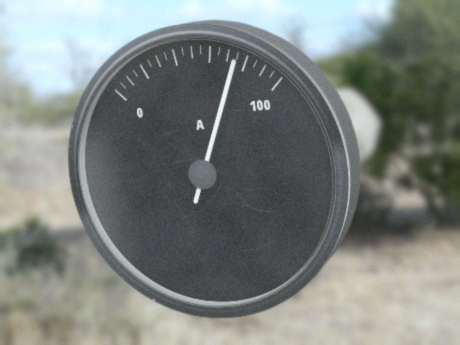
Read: 75 A
